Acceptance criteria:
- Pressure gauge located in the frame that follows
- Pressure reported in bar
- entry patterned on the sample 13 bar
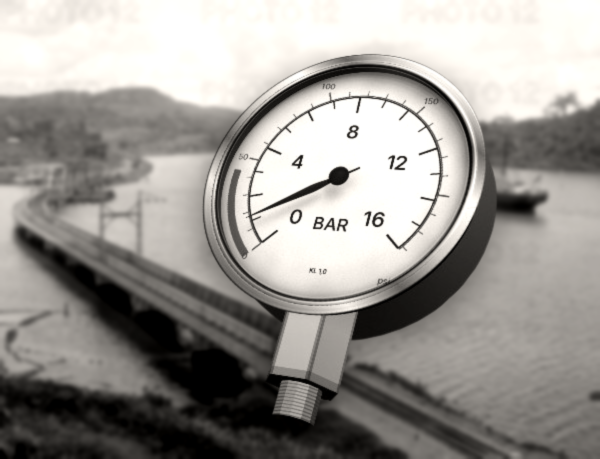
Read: 1 bar
